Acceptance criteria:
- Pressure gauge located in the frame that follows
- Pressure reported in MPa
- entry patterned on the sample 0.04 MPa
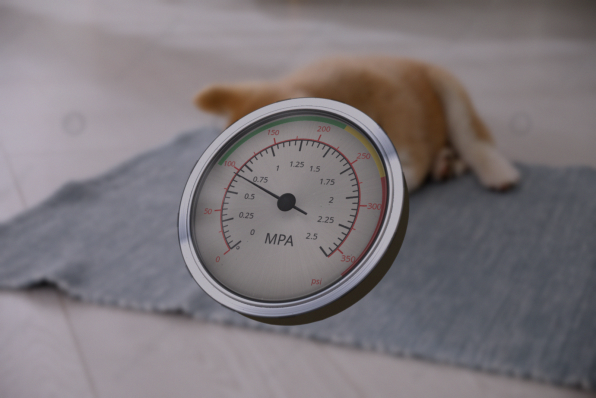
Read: 0.65 MPa
